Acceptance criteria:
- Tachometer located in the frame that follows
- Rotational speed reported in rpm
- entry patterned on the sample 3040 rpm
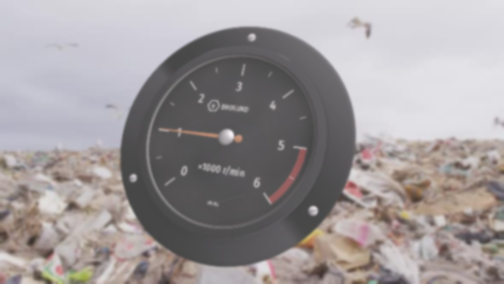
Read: 1000 rpm
